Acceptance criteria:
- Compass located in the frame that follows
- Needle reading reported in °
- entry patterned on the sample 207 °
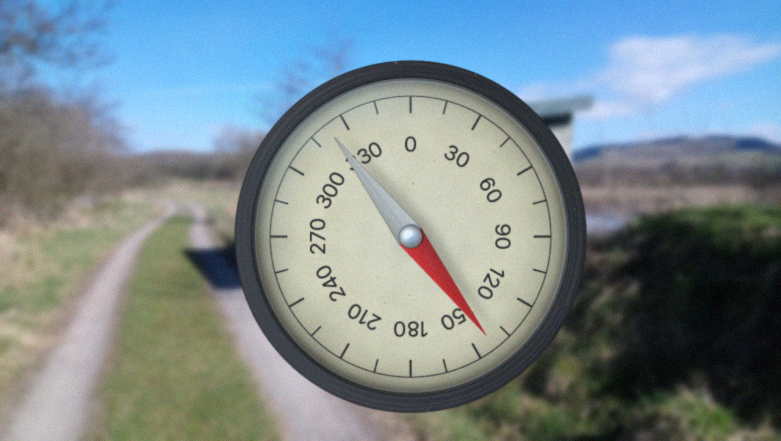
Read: 142.5 °
